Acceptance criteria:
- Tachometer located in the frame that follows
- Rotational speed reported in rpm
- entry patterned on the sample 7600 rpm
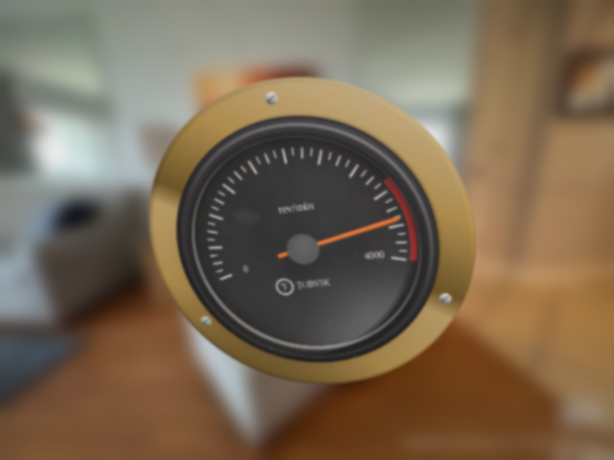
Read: 3500 rpm
